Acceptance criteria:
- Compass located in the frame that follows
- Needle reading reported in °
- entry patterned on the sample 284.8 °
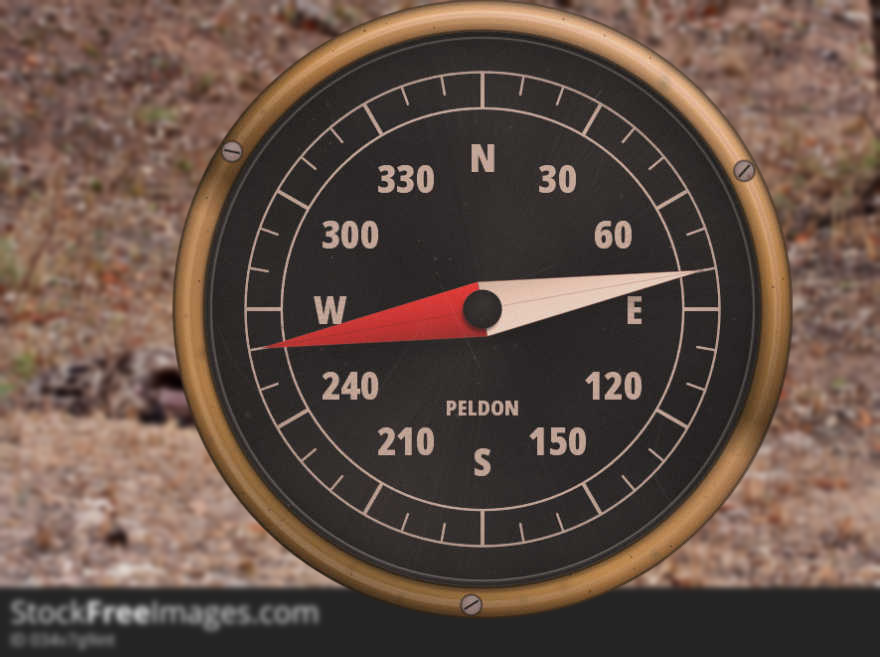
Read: 260 °
